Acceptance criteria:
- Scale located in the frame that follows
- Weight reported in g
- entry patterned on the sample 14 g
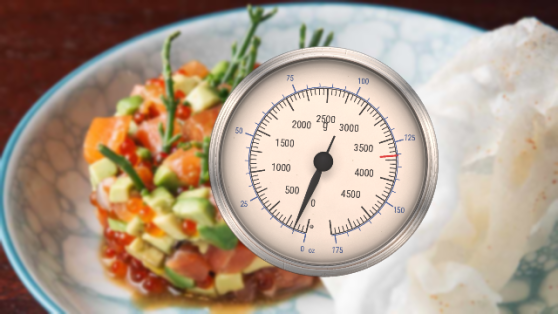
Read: 150 g
